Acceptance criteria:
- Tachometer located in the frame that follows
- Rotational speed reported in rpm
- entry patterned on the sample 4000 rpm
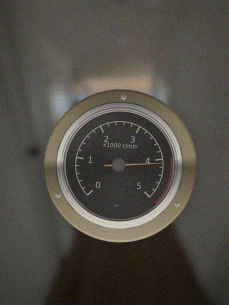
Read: 4100 rpm
